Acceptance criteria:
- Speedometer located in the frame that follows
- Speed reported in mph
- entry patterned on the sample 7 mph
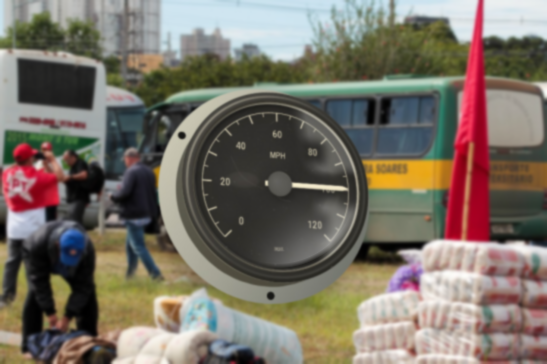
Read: 100 mph
